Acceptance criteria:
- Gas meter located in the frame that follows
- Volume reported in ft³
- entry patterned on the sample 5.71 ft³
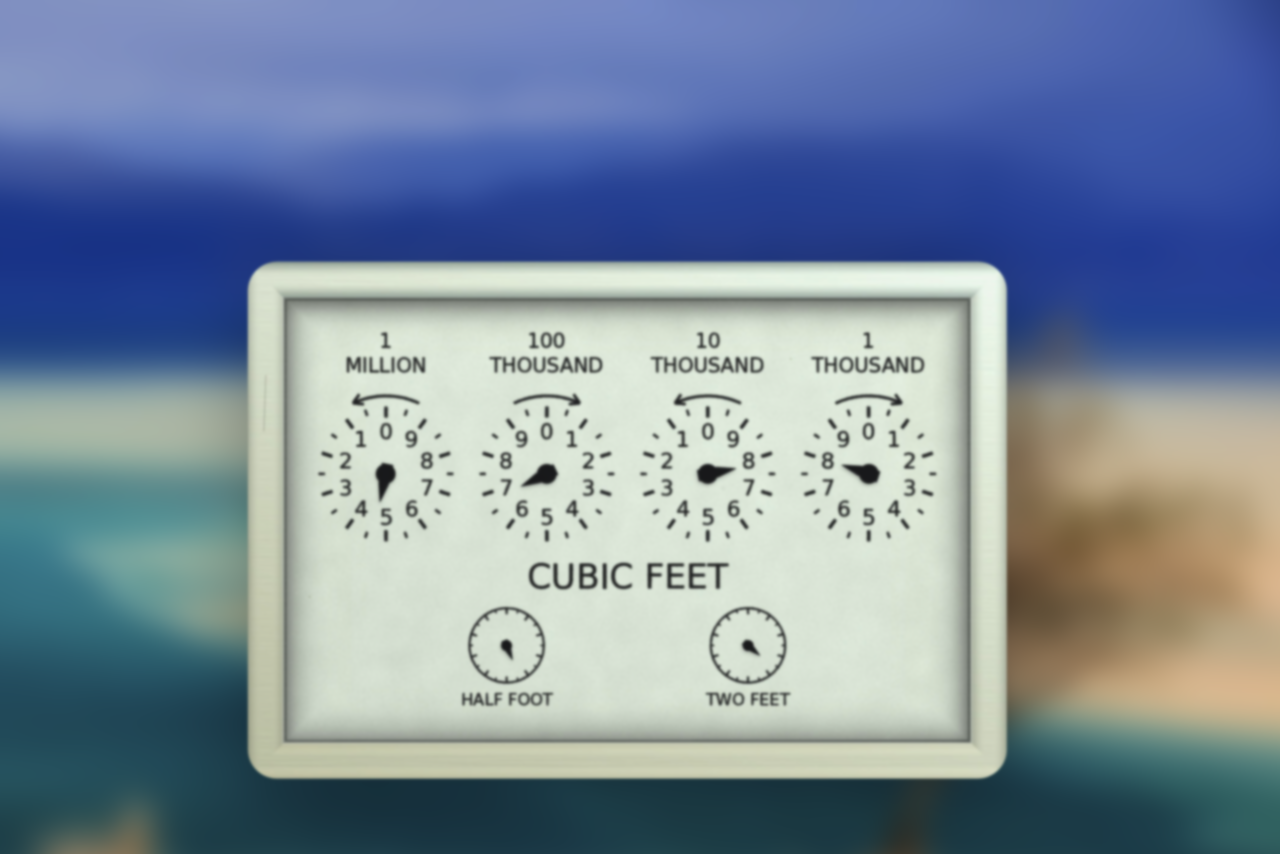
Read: 467800 ft³
